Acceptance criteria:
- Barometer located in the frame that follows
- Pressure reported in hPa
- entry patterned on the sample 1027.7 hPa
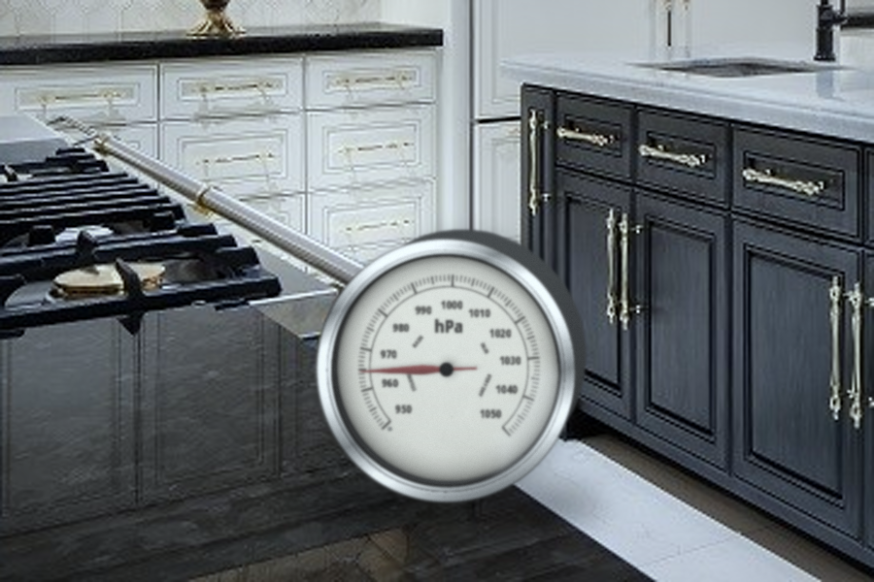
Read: 965 hPa
